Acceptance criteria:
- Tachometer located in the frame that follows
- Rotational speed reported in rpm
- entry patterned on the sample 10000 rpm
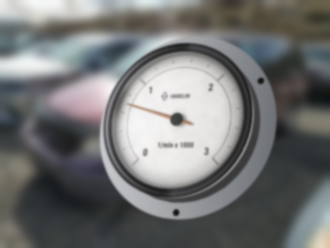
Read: 700 rpm
